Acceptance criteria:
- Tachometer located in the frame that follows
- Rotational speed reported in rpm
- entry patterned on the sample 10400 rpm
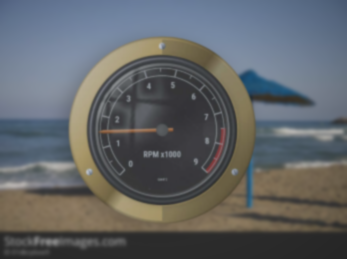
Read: 1500 rpm
